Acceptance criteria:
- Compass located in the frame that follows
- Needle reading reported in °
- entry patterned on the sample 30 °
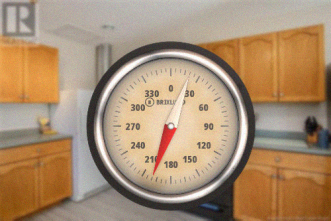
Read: 200 °
